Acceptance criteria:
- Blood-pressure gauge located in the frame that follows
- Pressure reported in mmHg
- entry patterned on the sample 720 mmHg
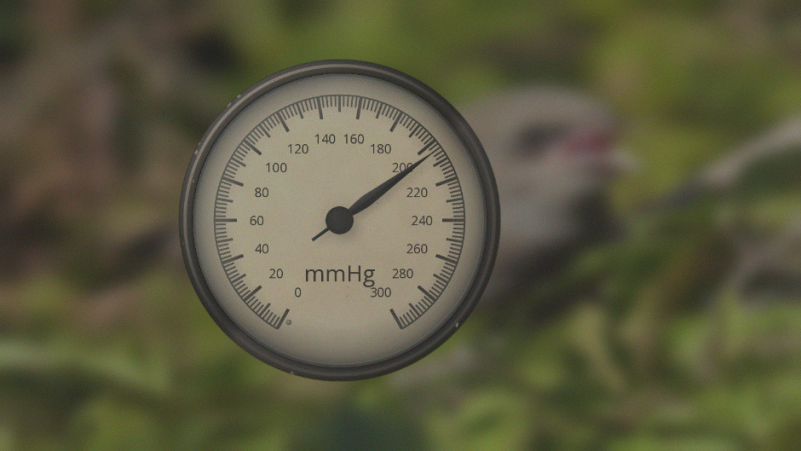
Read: 204 mmHg
